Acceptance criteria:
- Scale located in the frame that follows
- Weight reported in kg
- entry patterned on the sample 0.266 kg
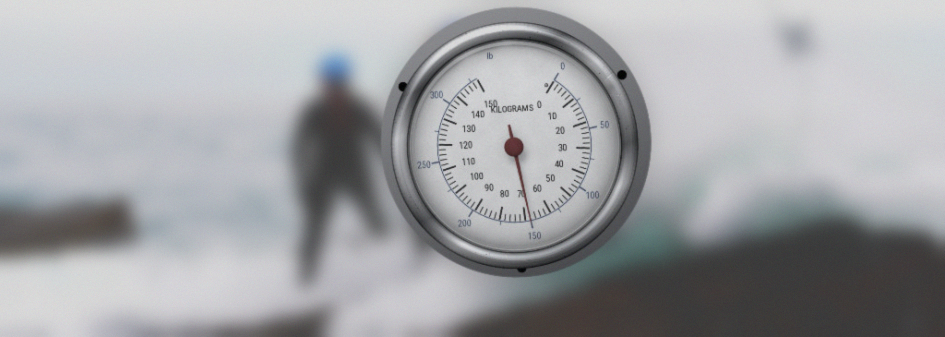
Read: 68 kg
